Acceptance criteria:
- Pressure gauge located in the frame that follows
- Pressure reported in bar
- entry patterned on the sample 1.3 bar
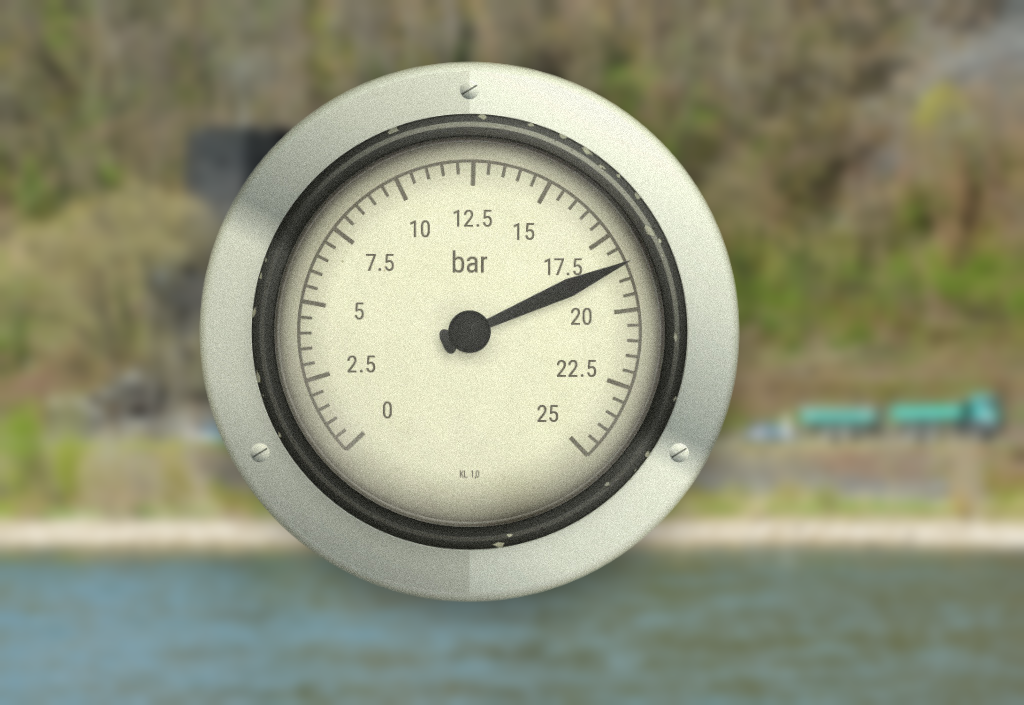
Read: 18.5 bar
